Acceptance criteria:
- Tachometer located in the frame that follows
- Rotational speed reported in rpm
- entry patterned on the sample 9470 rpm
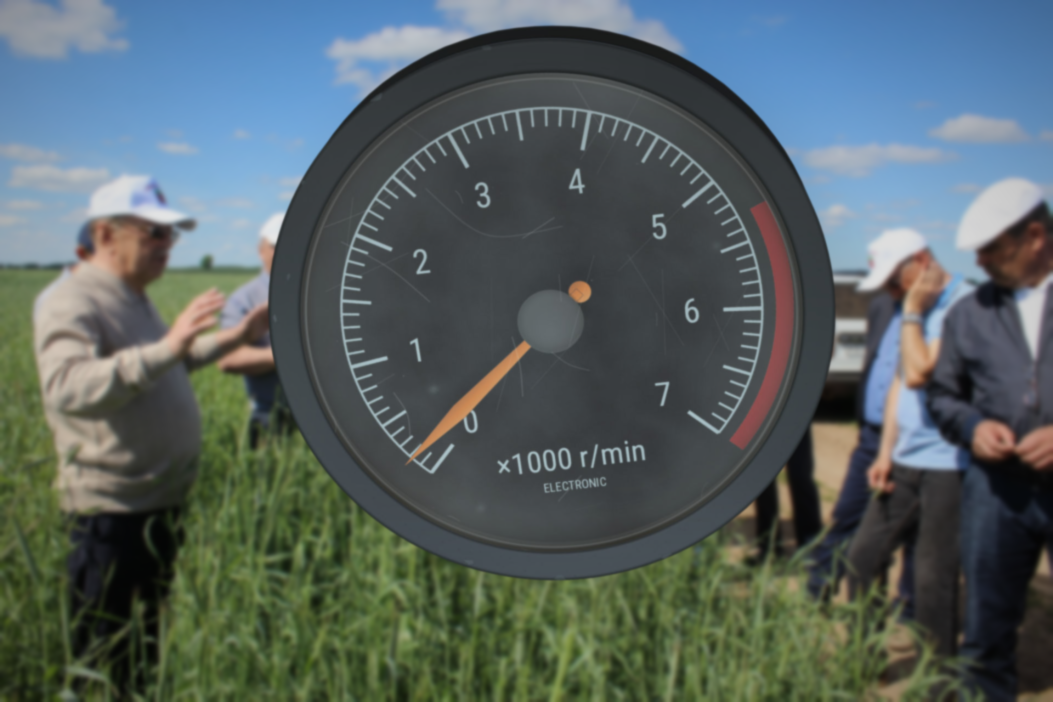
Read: 200 rpm
